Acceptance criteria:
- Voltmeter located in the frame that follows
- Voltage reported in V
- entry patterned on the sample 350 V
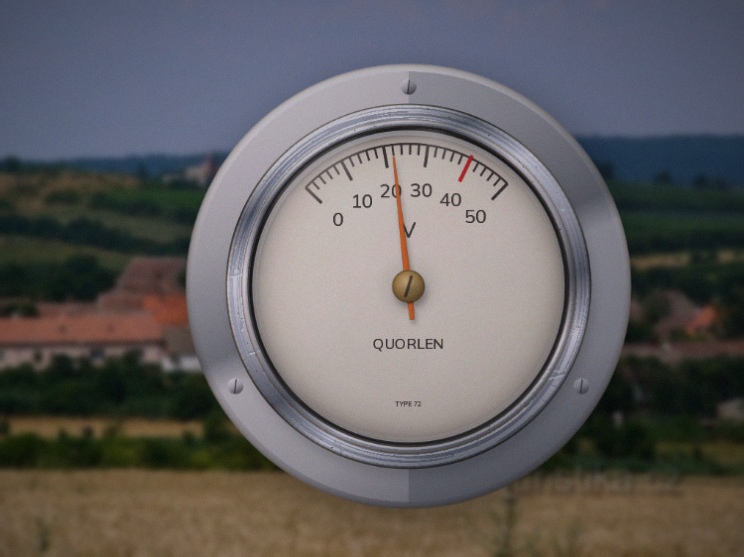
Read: 22 V
